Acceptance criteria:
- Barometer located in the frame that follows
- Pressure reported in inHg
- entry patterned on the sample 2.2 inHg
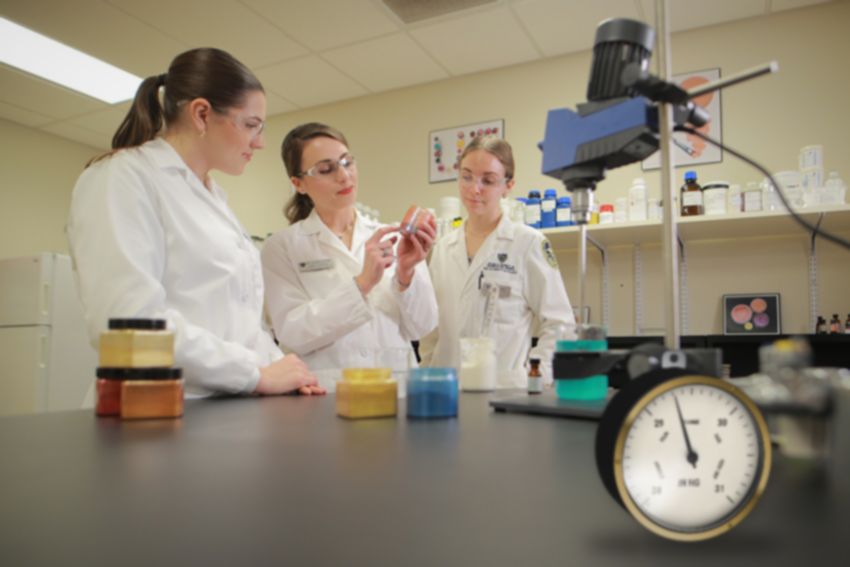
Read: 29.3 inHg
